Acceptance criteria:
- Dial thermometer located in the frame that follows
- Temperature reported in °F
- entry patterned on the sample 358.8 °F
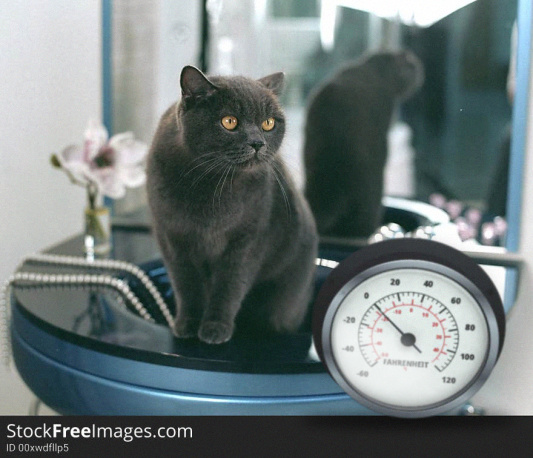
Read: 0 °F
